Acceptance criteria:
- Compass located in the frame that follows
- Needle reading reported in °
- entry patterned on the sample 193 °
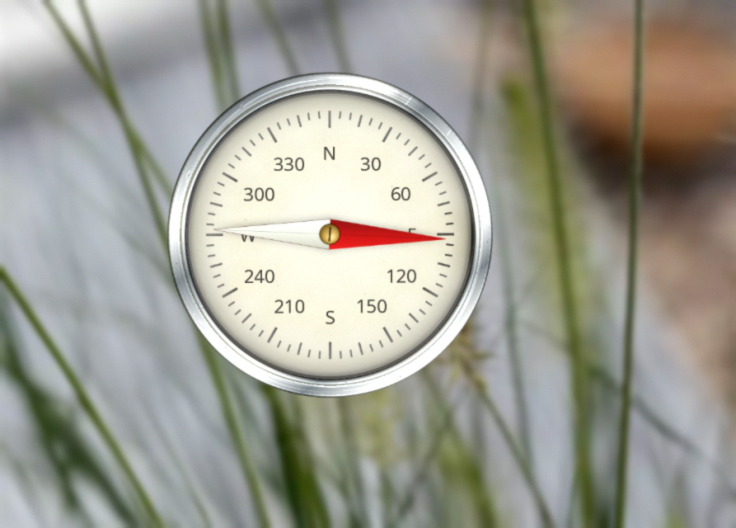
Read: 92.5 °
